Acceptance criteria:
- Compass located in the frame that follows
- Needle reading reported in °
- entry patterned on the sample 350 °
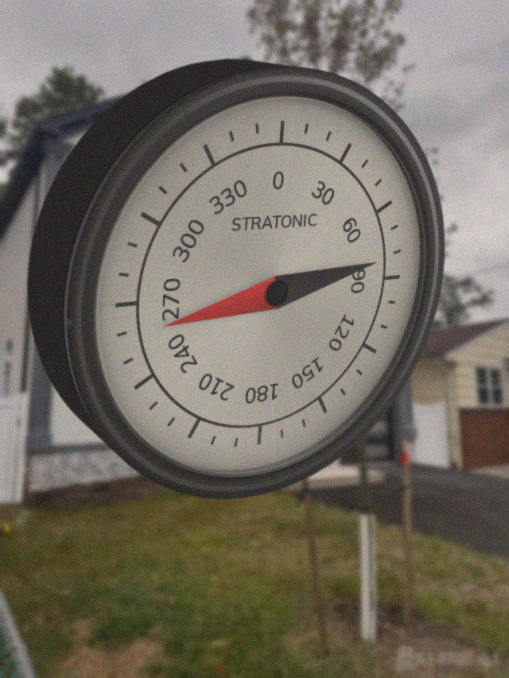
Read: 260 °
